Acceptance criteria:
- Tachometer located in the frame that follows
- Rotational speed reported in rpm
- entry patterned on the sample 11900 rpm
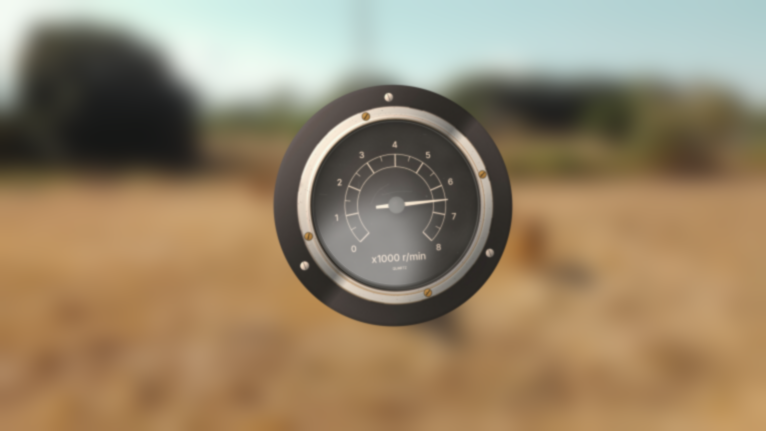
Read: 6500 rpm
